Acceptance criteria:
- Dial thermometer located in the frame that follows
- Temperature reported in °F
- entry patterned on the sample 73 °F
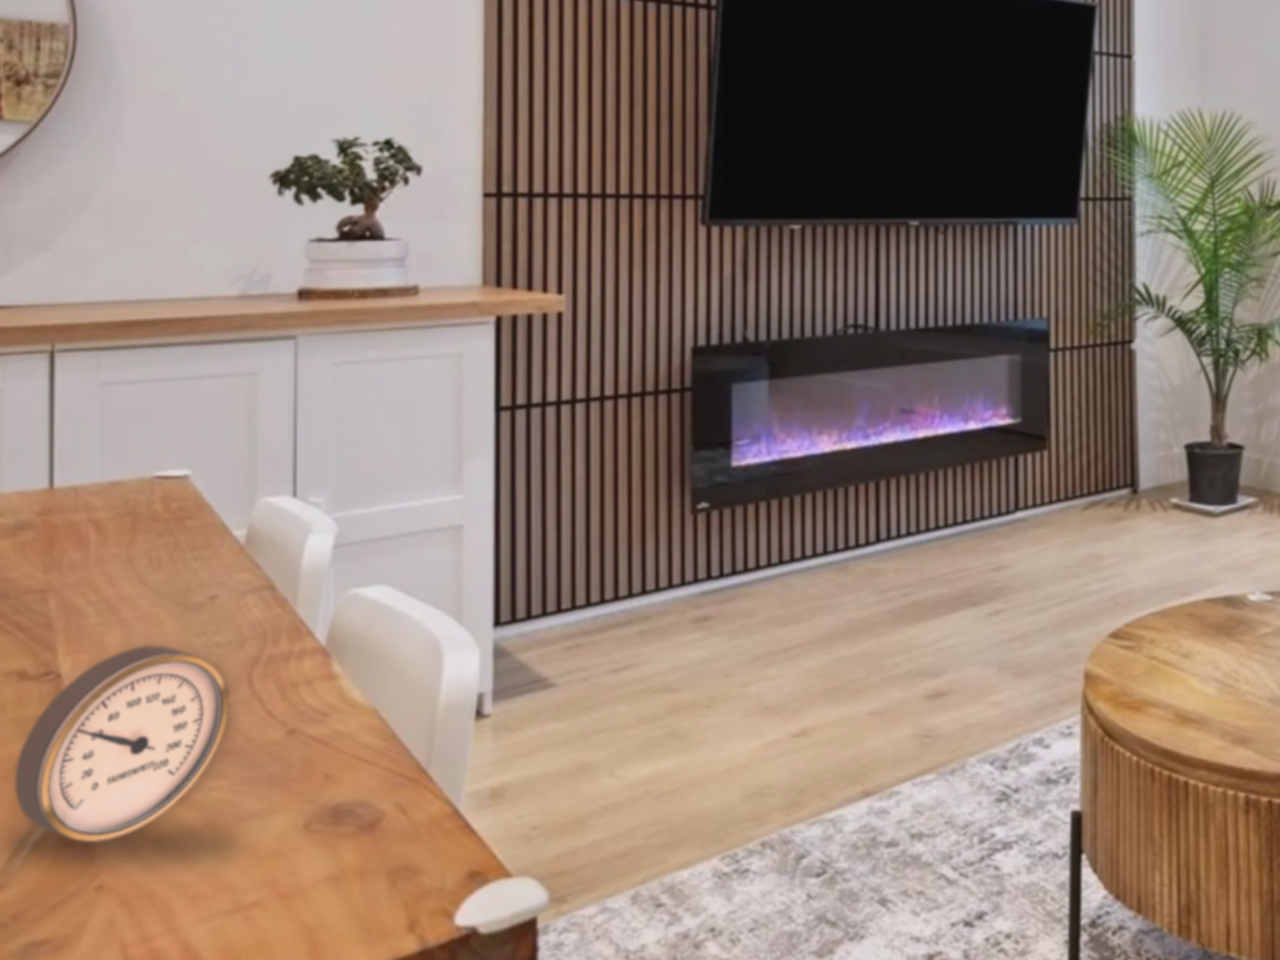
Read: 60 °F
